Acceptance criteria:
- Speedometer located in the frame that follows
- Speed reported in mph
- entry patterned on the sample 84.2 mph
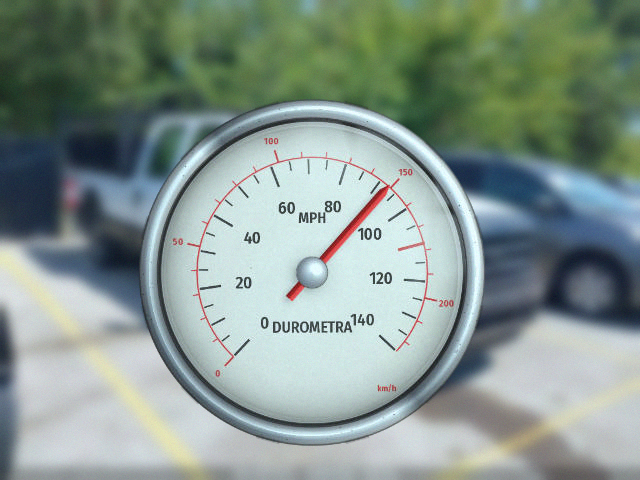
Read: 92.5 mph
